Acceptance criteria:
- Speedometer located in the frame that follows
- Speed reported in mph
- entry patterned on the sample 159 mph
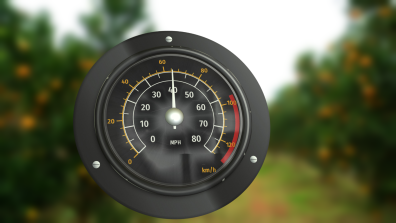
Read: 40 mph
